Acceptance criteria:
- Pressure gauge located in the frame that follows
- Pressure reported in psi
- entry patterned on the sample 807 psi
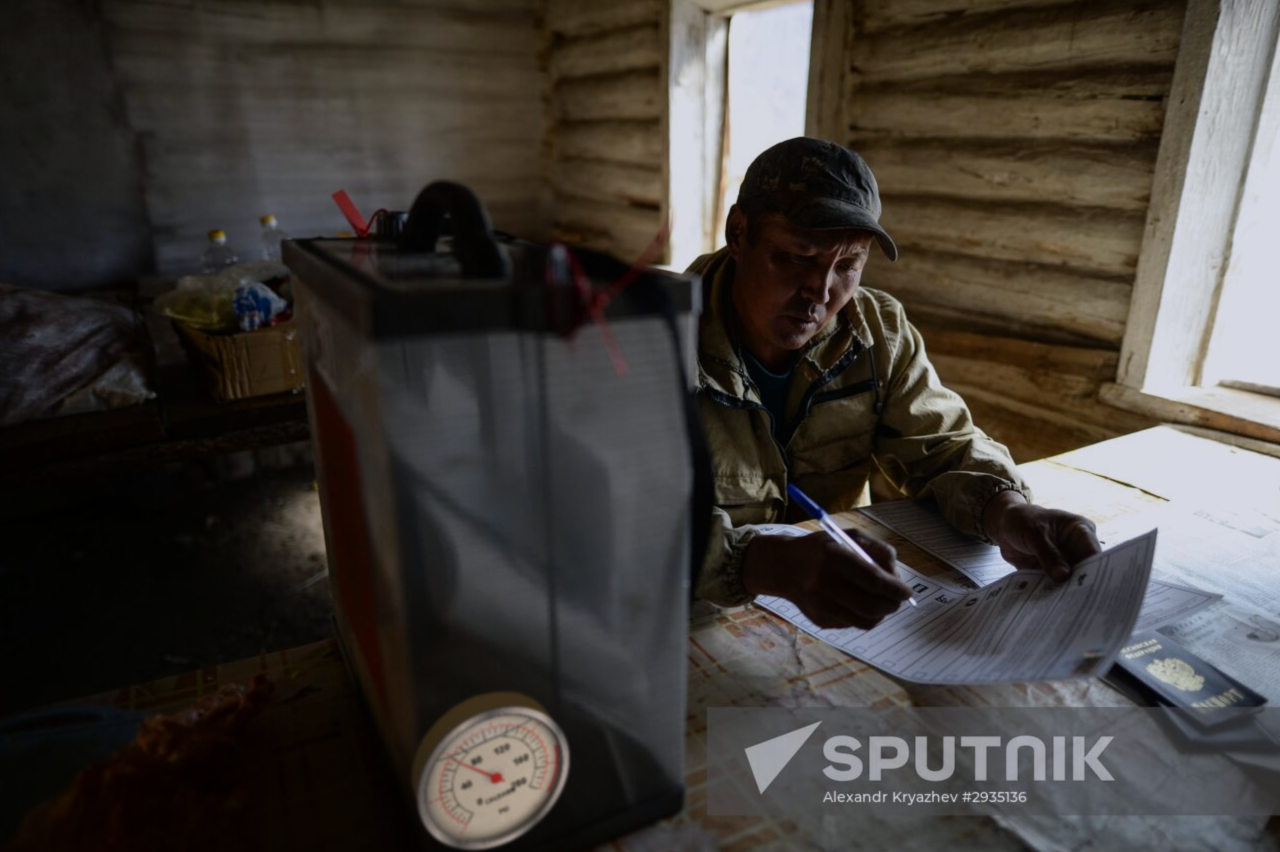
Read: 70 psi
